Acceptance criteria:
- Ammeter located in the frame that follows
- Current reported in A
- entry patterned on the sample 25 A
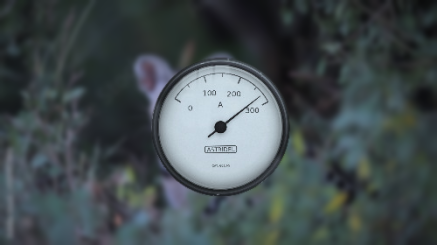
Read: 275 A
